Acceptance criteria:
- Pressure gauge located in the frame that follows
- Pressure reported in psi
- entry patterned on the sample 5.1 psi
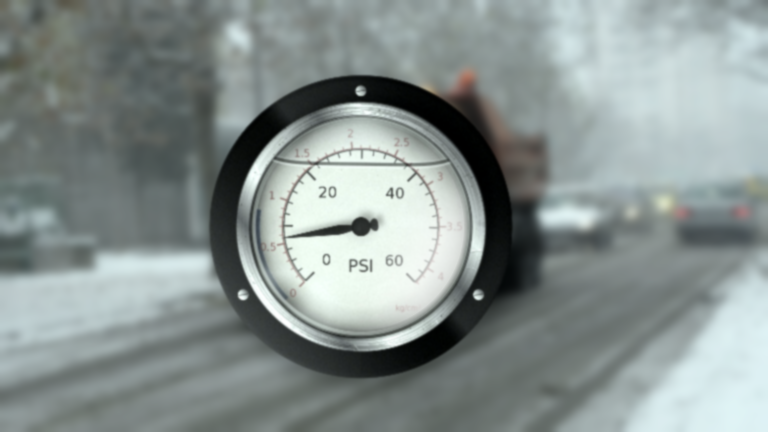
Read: 8 psi
